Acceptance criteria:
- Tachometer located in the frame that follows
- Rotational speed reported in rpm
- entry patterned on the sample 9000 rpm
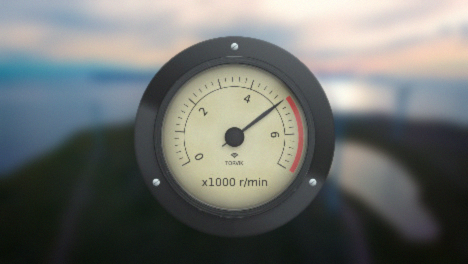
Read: 5000 rpm
